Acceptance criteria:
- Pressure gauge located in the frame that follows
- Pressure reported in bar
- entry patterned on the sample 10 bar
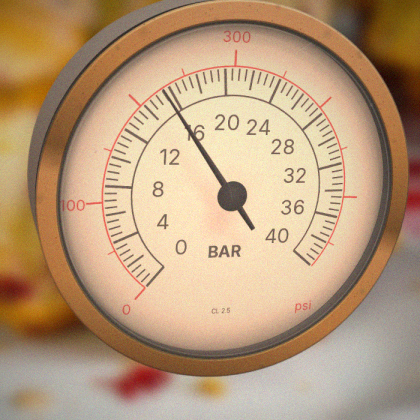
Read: 15.5 bar
